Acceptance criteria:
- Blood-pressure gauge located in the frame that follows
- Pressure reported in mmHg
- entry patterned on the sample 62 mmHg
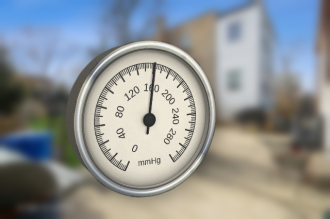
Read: 160 mmHg
